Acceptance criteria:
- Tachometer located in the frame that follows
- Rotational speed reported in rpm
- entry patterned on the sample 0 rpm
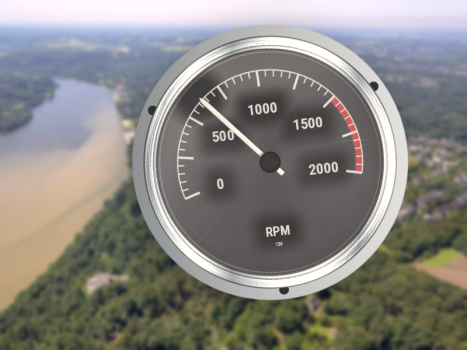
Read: 625 rpm
